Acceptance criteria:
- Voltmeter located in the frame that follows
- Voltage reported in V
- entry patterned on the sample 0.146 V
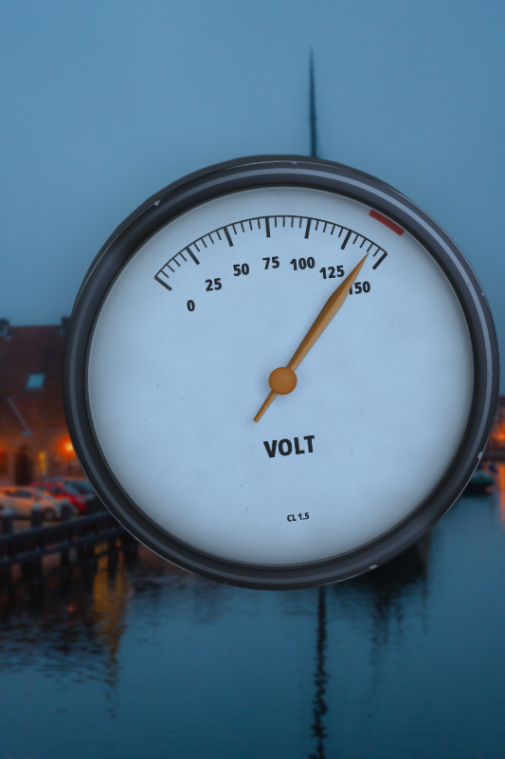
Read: 140 V
